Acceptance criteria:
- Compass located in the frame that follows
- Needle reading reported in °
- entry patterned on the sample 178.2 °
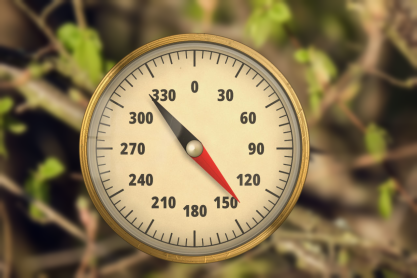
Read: 140 °
